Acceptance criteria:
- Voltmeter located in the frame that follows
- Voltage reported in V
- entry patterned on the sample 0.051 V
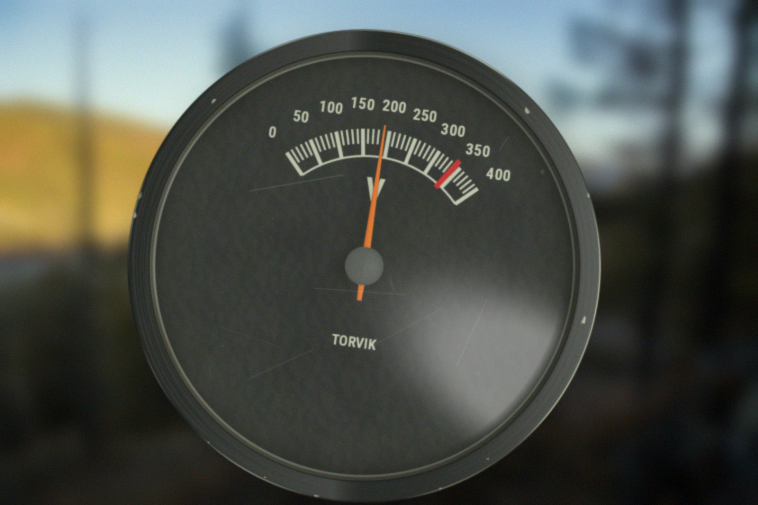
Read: 190 V
